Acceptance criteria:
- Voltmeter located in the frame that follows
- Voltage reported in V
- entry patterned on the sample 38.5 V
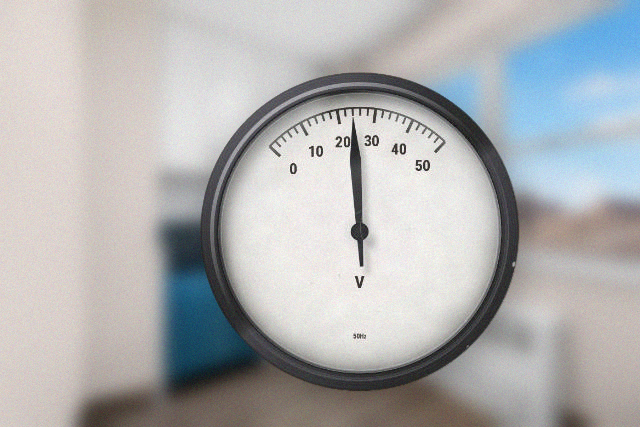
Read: 24 V
